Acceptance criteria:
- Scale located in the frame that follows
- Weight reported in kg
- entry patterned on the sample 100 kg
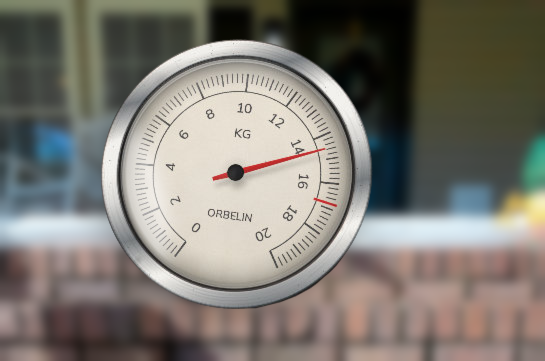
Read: 14.6 kg
